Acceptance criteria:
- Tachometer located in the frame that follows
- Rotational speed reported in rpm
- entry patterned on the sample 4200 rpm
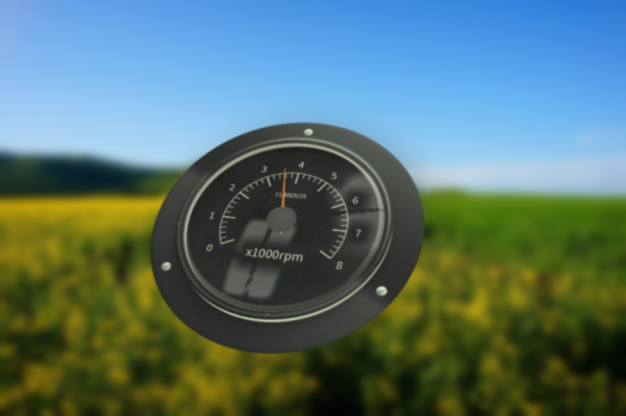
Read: 3600 rpm
